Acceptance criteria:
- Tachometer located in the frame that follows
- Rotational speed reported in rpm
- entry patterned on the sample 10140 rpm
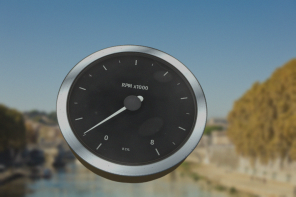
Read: 500 rpm
